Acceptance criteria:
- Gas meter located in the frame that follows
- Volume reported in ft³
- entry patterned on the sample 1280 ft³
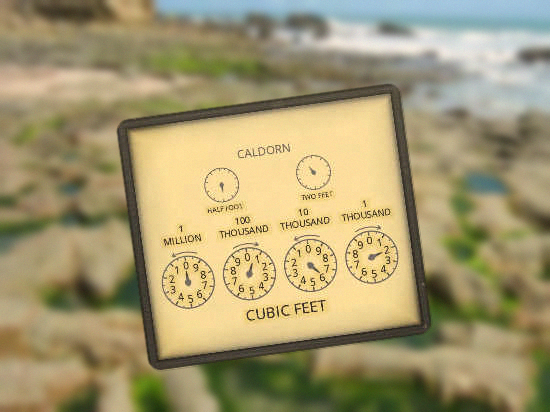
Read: 6200 ft³
